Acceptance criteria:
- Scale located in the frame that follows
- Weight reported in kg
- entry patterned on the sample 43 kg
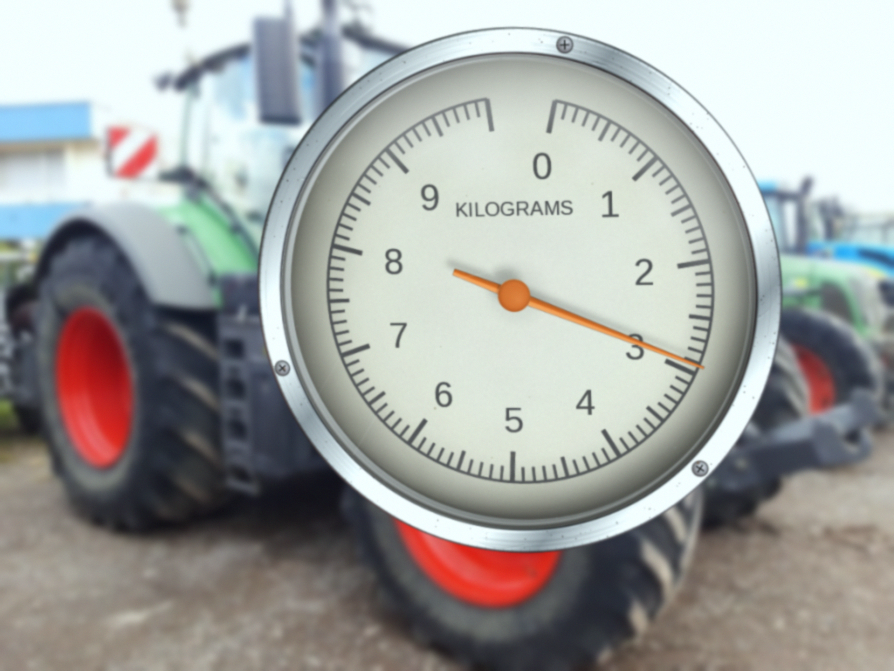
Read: 2.9 kg
